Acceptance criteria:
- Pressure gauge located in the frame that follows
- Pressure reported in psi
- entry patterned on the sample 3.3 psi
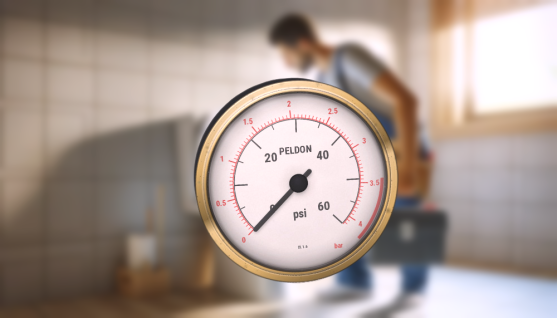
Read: 0 psi
